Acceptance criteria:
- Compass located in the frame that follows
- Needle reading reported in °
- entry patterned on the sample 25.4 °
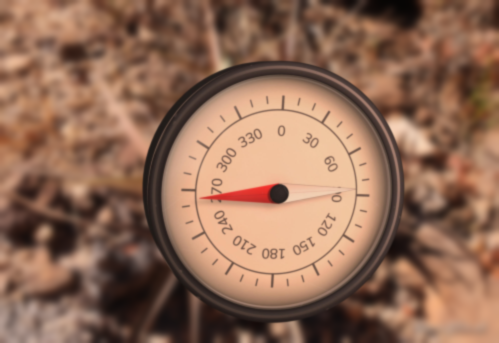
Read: 265 °
